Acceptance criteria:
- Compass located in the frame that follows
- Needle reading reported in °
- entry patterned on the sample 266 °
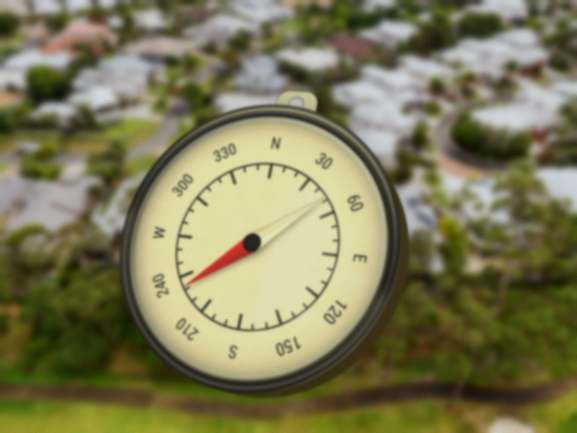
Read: 230 °
